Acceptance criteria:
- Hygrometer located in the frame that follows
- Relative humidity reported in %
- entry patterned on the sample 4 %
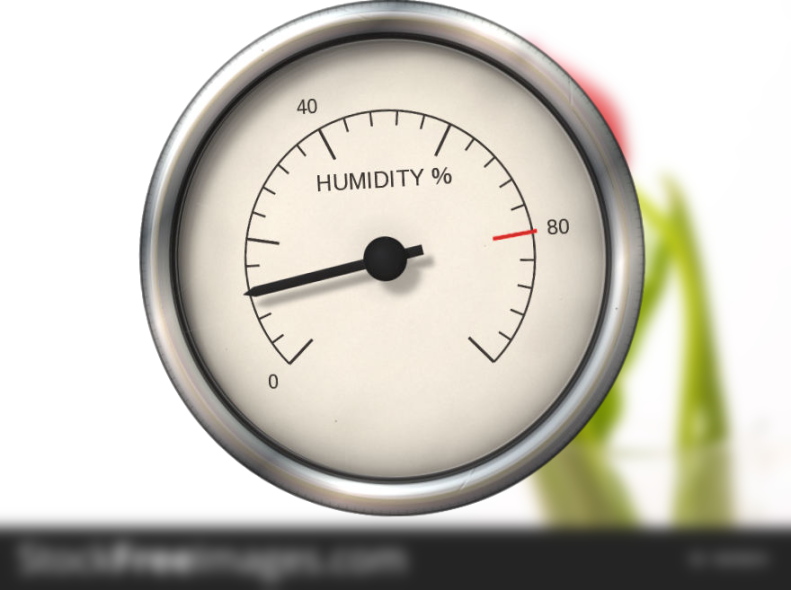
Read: 12 %
